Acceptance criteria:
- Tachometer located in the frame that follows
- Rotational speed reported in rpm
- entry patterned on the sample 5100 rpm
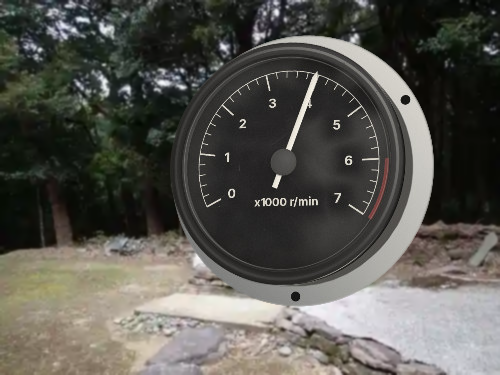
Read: 4000 rpm
